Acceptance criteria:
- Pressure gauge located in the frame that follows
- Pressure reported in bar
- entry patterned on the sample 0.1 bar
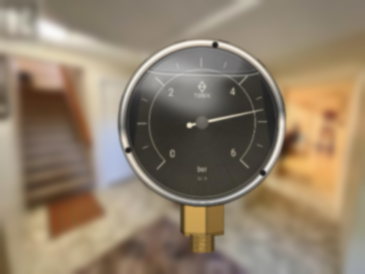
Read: 4.75 bar
